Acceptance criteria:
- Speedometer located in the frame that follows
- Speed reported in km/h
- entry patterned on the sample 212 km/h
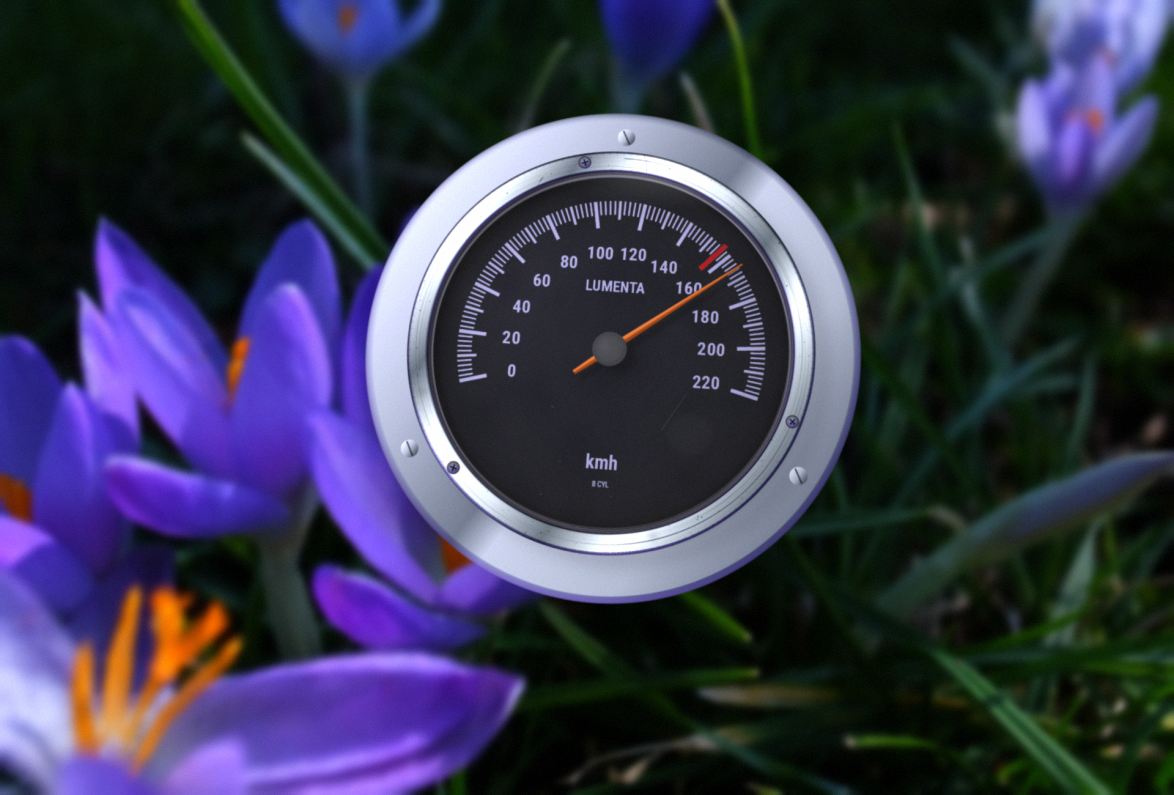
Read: 166 km/h
